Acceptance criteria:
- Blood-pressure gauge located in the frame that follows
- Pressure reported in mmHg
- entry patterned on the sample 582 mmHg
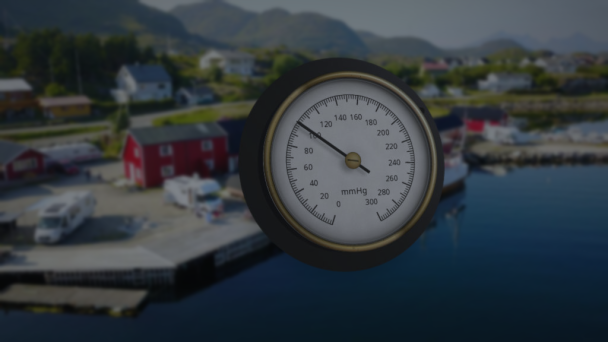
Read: 100 mmHg
